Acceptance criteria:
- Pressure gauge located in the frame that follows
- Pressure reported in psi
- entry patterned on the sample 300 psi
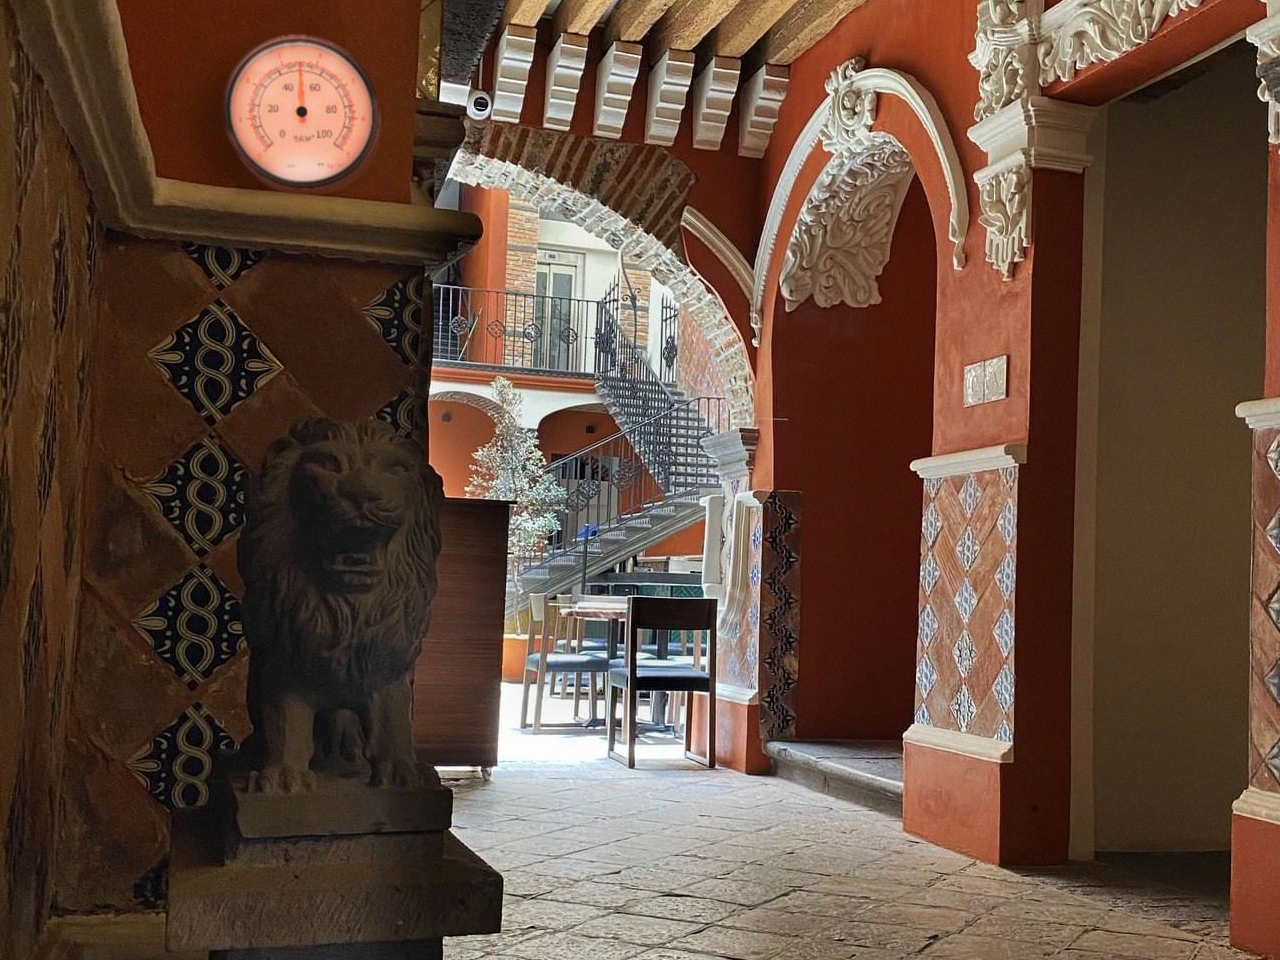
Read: 50 psi
